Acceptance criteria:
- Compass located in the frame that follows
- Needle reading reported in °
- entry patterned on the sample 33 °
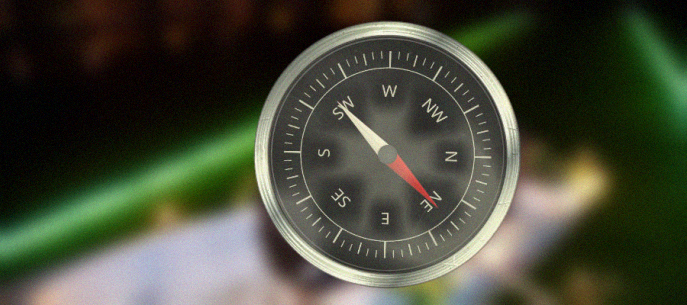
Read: 45 °
